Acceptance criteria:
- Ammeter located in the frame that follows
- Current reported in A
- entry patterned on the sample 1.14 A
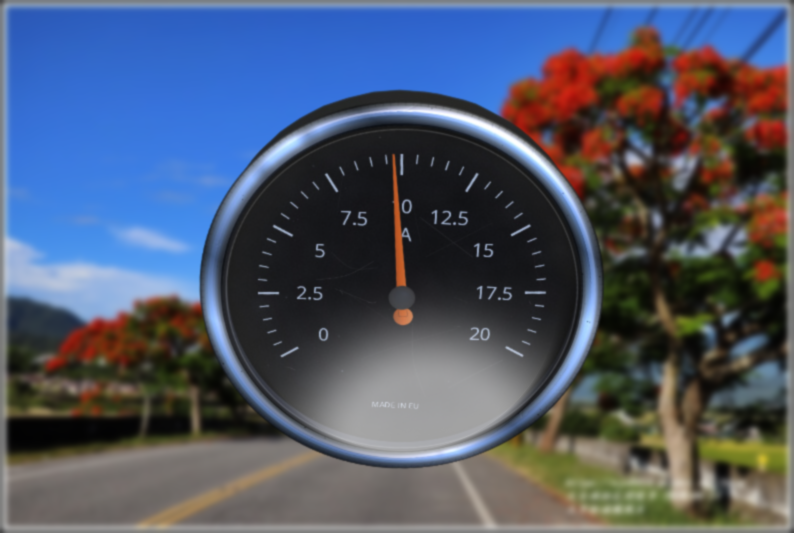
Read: 9.75 A
